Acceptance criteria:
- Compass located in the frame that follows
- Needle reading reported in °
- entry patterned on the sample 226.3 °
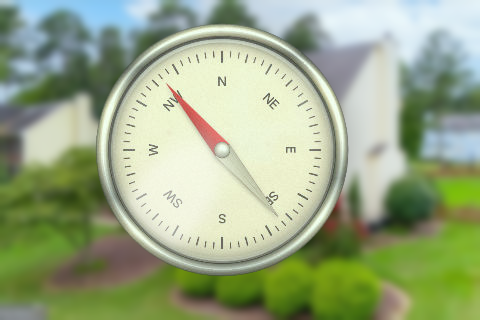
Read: 320 °
